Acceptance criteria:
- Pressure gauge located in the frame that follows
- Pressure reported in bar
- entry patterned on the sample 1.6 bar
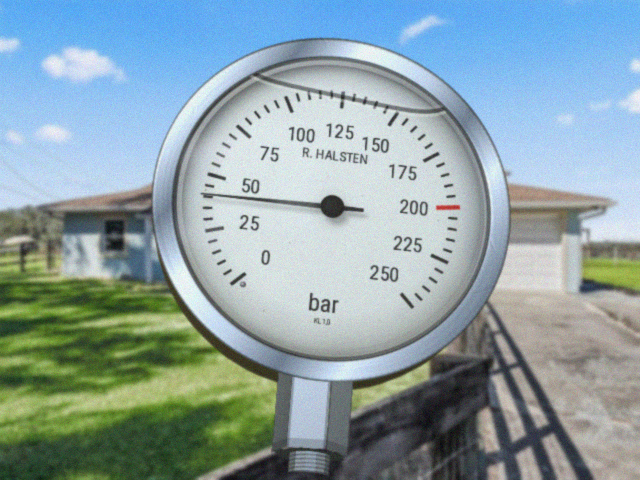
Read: 40 bar
